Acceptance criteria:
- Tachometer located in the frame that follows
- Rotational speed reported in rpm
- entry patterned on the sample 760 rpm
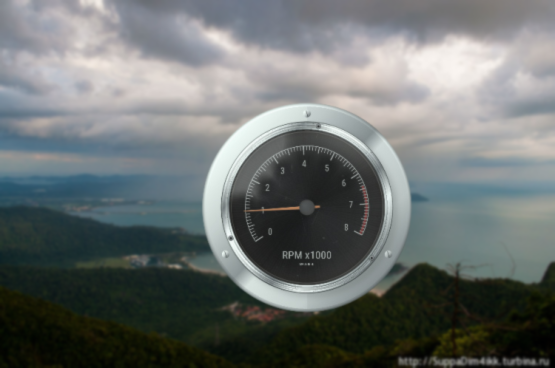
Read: 1000 rpm
